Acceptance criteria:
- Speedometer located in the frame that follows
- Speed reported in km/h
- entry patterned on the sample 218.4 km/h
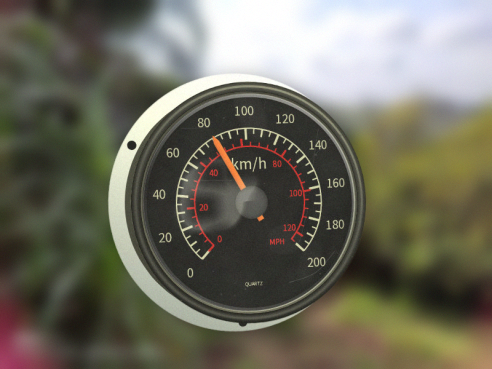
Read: 80 km/h
